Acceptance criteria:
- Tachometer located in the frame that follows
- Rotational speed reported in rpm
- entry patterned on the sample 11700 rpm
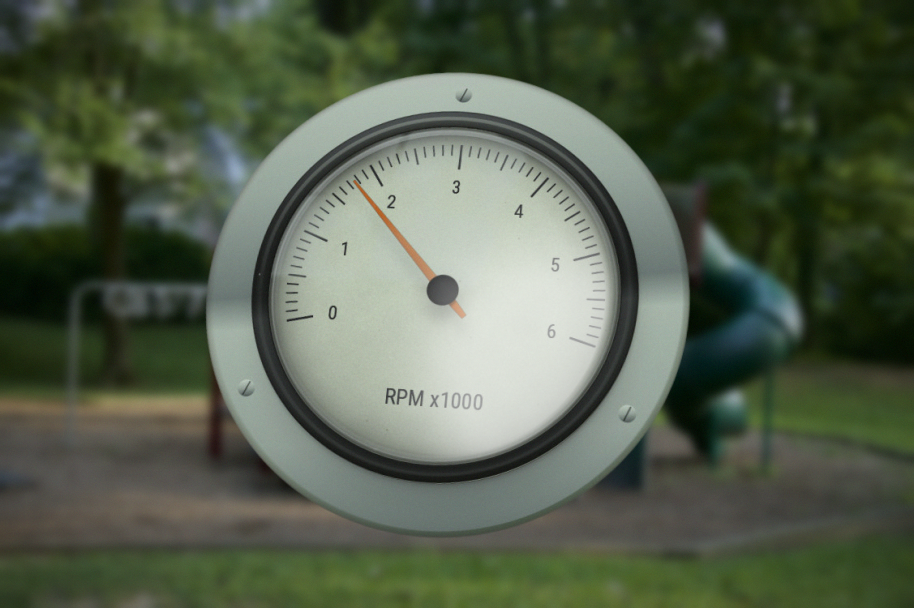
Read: 1750 rpm
